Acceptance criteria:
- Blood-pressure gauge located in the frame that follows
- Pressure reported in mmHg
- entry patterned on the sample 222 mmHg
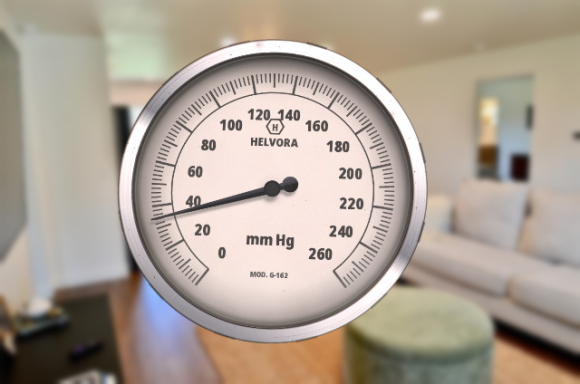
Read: 34 mmHg
